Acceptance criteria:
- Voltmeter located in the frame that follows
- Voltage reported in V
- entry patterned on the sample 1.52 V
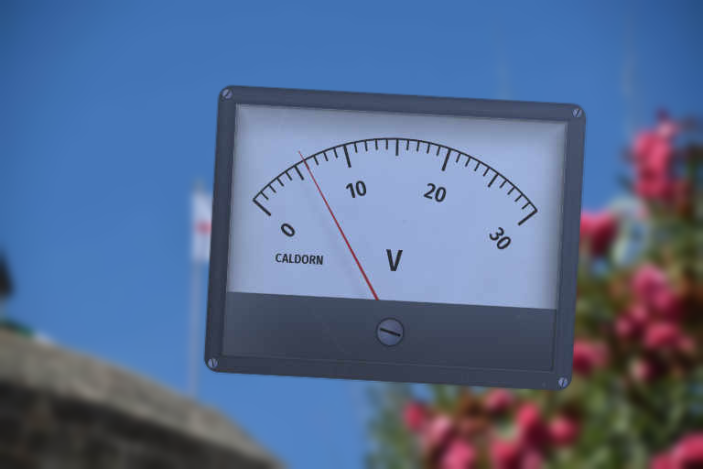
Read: 6 V
